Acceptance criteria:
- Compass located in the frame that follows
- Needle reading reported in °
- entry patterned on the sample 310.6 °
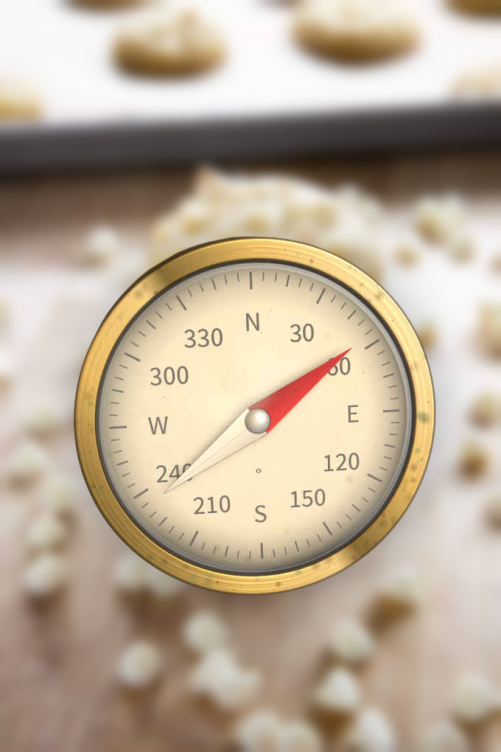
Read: 55 °
